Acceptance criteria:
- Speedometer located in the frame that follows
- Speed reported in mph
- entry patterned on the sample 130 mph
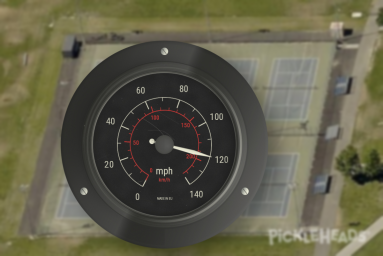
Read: 120 mph
